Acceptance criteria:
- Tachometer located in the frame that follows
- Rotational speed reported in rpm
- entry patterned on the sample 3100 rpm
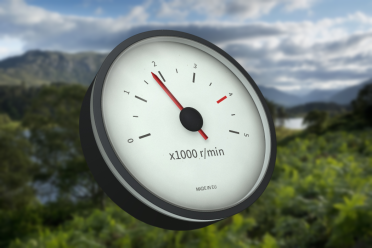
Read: 1750 rpm
